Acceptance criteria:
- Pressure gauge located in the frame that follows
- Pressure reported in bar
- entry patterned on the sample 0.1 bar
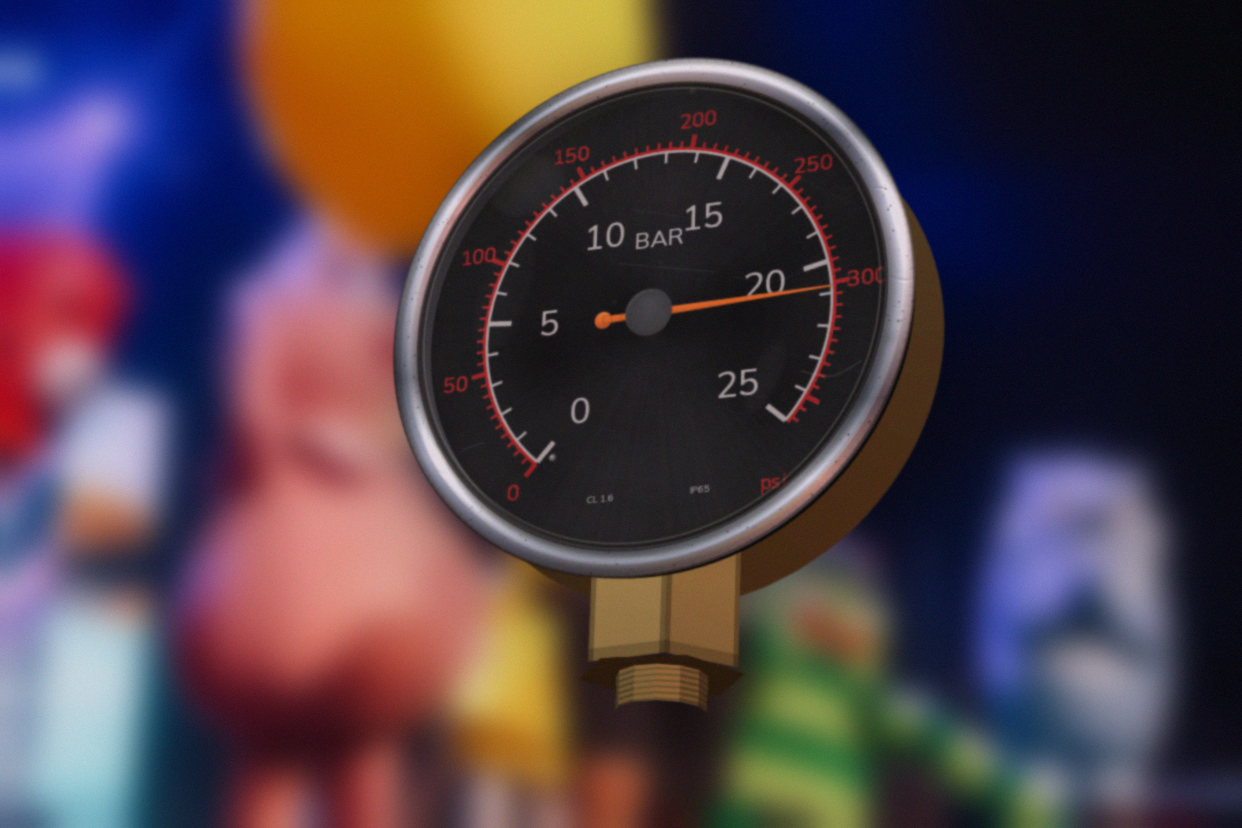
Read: 21 bar
